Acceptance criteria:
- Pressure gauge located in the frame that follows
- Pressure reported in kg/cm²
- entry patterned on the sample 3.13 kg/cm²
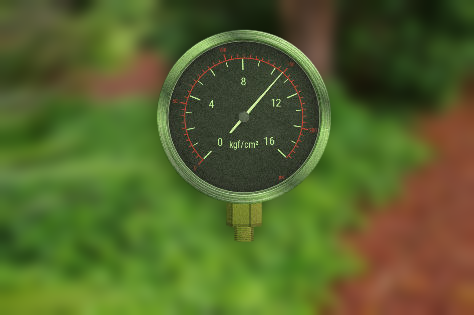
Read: 10.5 kg/cm²
